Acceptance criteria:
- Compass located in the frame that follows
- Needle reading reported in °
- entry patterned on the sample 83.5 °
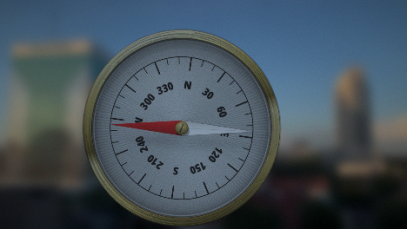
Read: 265 °
